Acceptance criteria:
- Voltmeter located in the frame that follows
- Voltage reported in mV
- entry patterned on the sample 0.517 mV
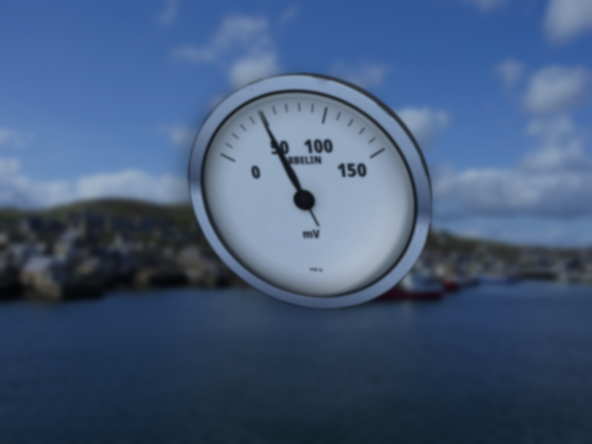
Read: 50 mV
